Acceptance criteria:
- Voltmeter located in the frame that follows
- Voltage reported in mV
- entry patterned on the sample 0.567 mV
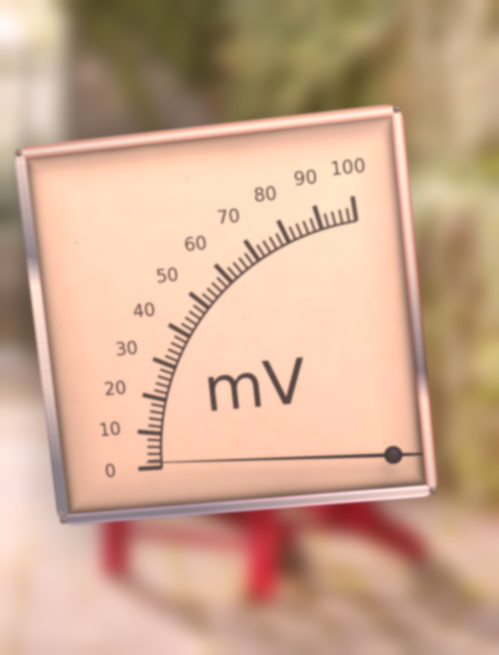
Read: 2 mV
